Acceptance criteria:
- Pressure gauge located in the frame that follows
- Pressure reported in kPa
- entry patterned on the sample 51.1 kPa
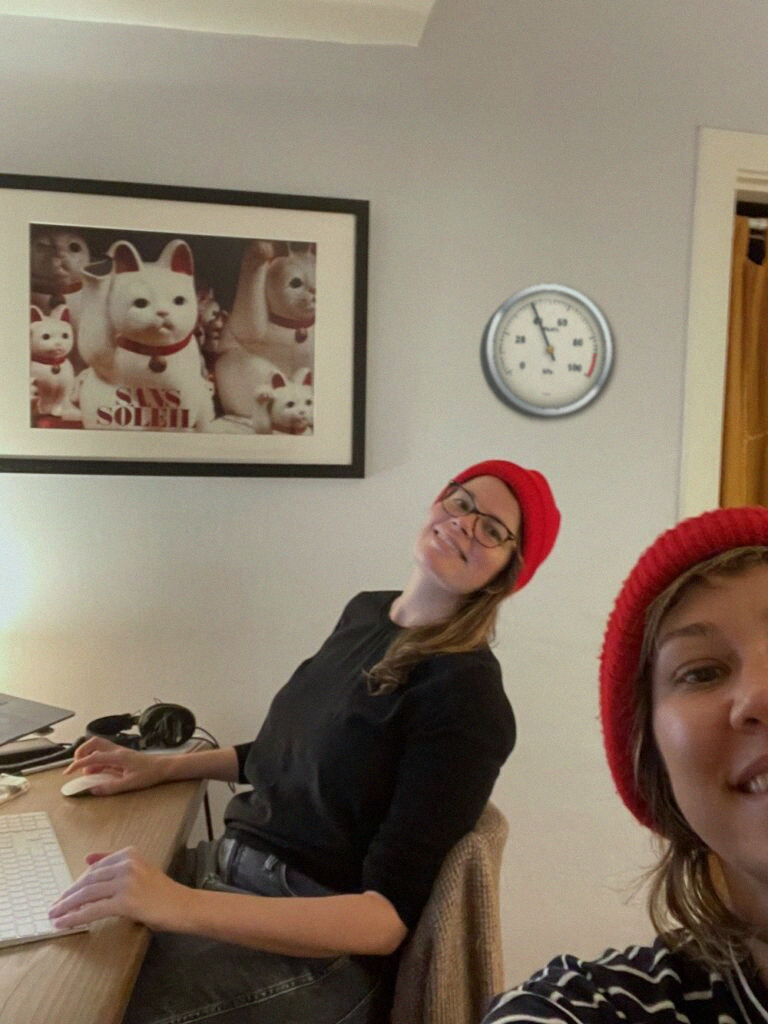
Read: 40 kPa
